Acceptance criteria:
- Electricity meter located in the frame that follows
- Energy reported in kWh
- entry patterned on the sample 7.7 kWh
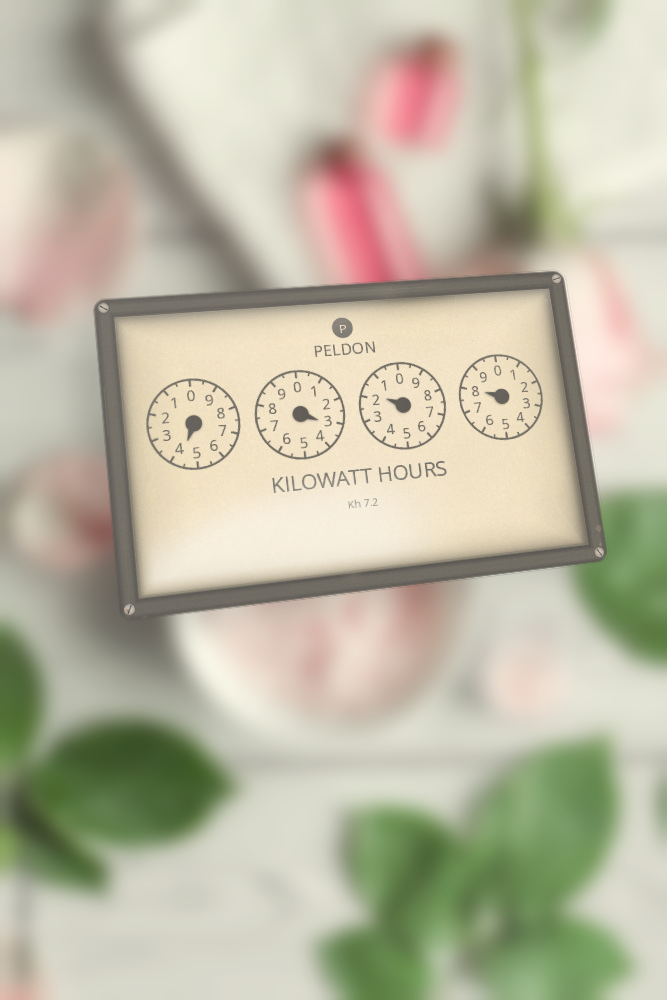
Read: 4318 kWh
